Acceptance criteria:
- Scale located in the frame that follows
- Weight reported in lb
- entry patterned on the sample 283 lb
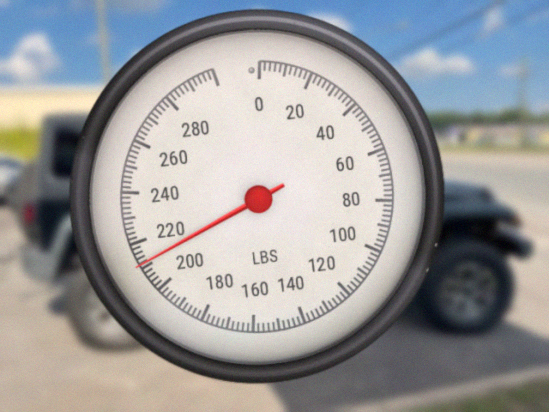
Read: 212 lb
